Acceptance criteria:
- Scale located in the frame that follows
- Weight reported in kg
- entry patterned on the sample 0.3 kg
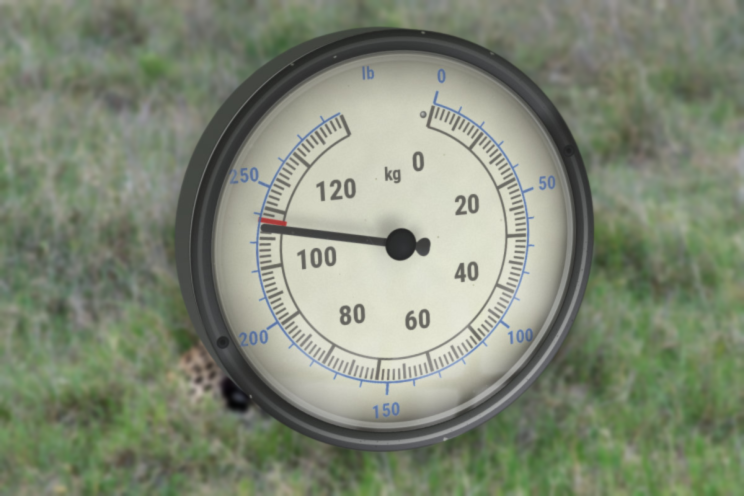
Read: 107 kg
